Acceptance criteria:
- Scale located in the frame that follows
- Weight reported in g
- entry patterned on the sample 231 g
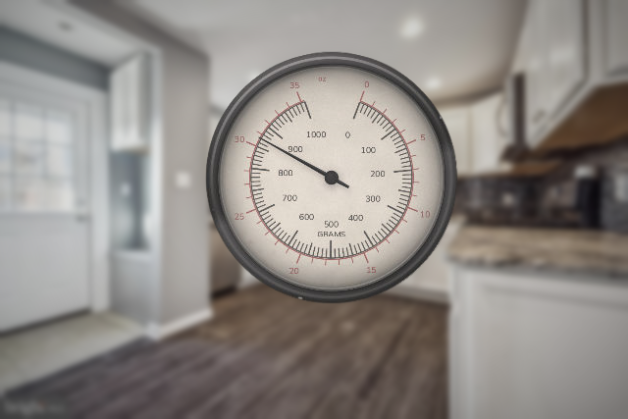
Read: 870 g
